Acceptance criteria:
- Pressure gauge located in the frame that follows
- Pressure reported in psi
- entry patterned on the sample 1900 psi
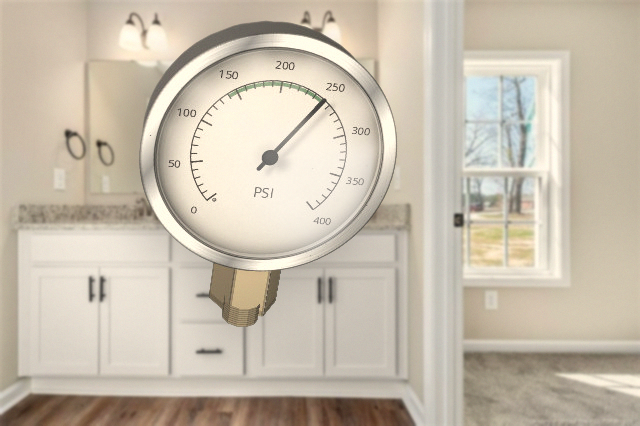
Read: 250 psi
